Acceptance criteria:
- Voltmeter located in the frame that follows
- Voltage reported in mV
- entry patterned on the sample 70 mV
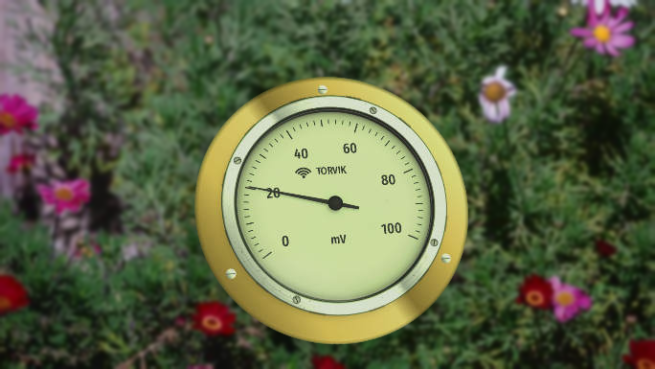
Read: 20 mV
